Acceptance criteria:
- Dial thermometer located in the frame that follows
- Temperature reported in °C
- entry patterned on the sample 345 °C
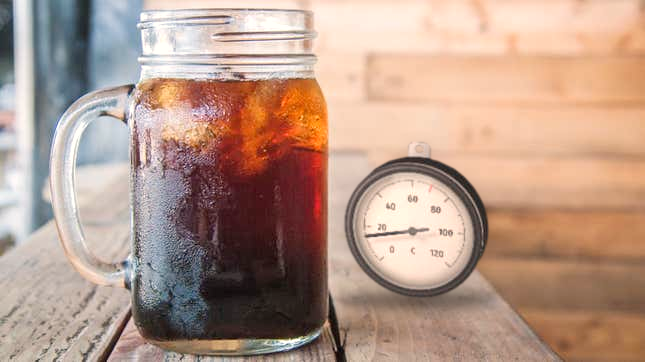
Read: 15 °C
